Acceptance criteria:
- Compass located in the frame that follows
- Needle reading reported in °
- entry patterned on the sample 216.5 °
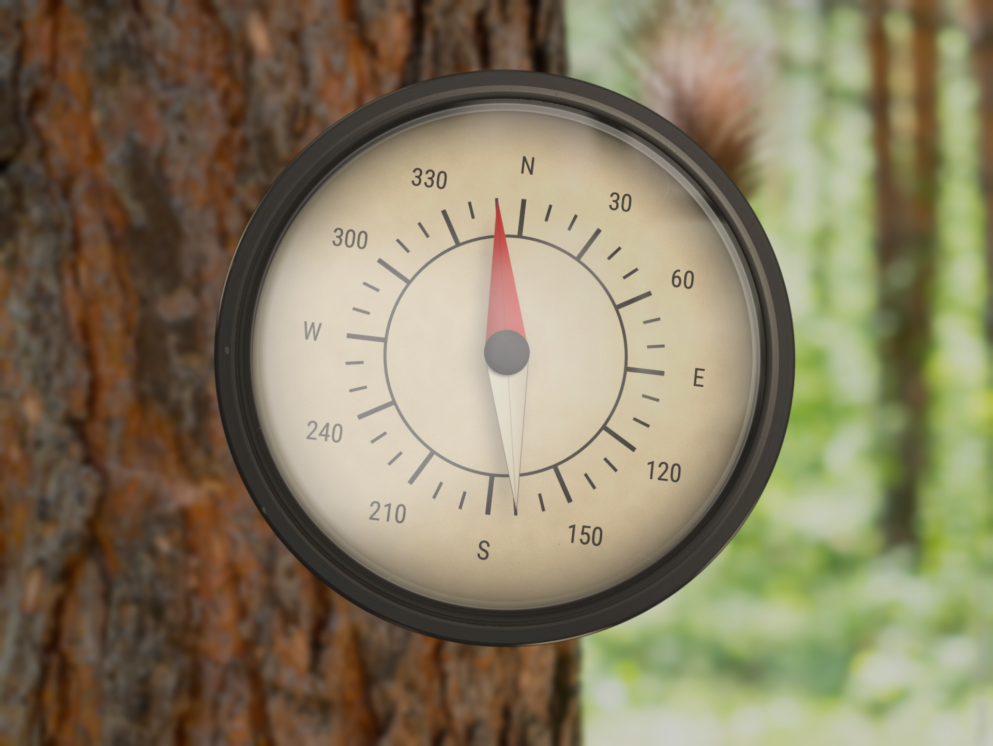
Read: 350 °
